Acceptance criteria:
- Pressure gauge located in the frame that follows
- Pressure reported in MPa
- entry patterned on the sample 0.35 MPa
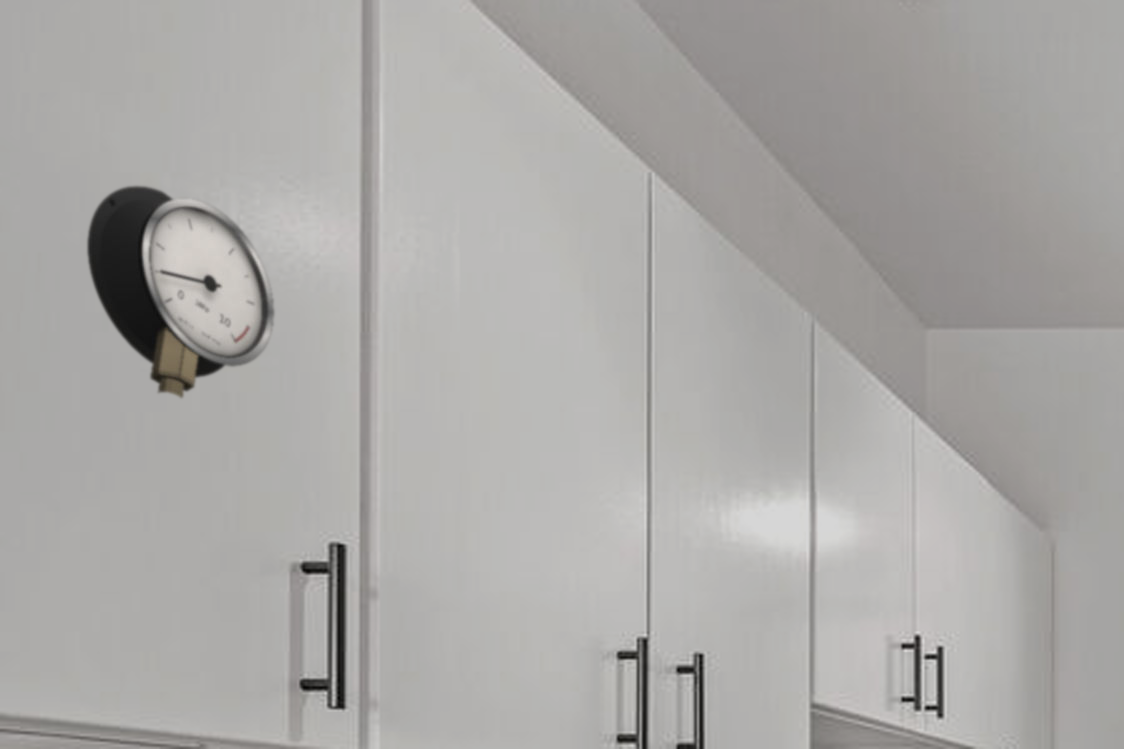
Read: 1 MPa
